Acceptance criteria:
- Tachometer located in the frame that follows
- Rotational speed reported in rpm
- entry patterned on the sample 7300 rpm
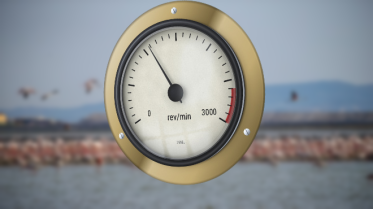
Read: 1100 rpm
